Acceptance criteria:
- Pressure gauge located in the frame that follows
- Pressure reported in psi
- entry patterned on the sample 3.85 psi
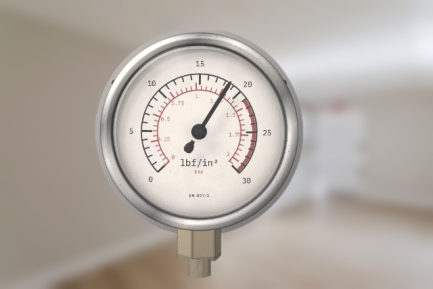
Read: 18.5 psi
